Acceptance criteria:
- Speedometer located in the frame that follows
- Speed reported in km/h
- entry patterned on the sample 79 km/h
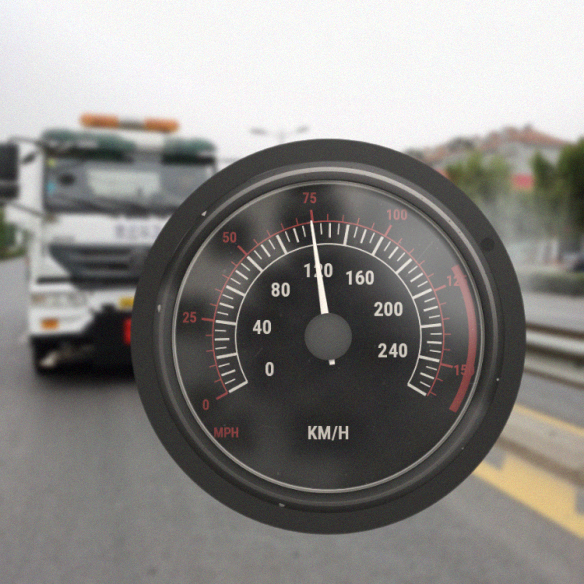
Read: 120 km/h
